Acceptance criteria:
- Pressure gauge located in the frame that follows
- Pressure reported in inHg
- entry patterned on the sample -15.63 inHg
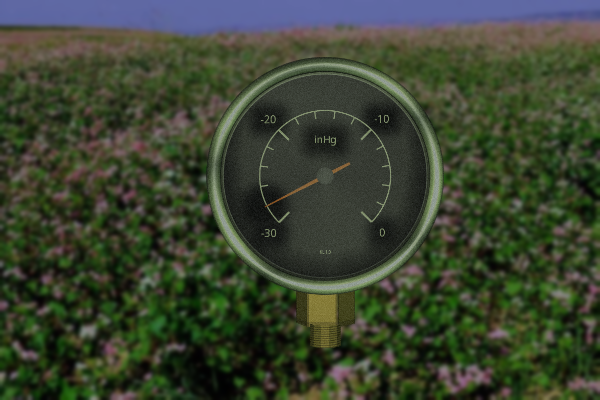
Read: -28 inHg
